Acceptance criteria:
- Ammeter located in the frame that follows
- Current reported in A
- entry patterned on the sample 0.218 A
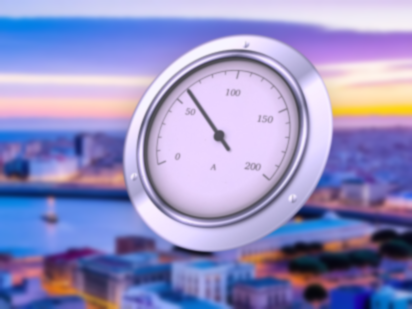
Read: 60 A
